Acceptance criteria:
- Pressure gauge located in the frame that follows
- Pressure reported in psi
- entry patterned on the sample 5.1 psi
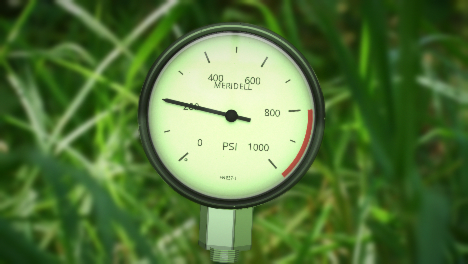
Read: 200 psi
